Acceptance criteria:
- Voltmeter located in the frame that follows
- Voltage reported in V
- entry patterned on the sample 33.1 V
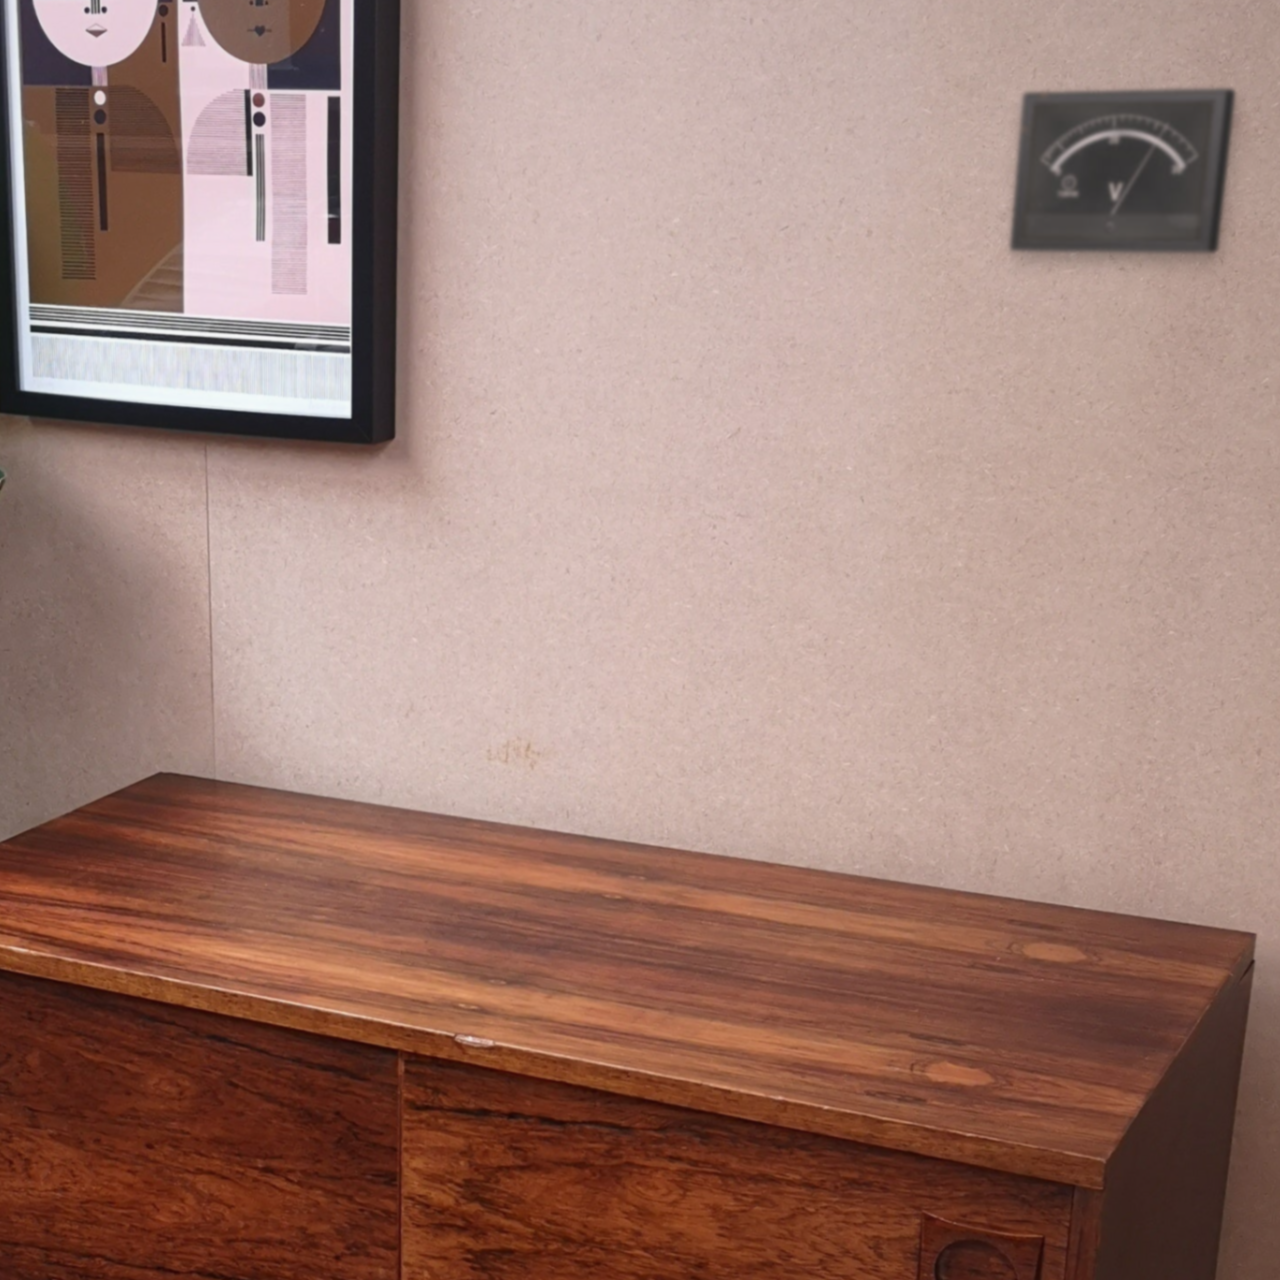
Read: 26 V
